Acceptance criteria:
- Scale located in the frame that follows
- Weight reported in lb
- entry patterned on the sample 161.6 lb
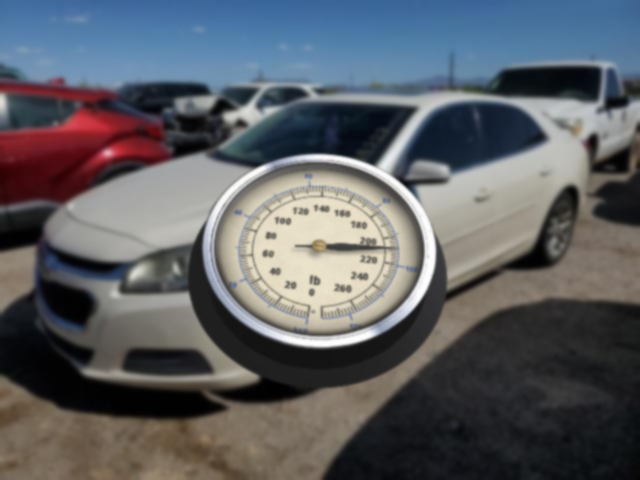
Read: 210 lb
